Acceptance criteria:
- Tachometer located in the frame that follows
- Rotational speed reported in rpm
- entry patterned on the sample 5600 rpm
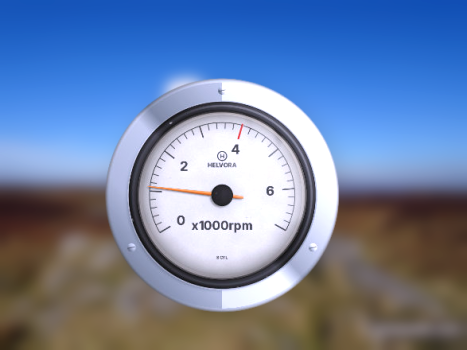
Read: 1100 rpm
